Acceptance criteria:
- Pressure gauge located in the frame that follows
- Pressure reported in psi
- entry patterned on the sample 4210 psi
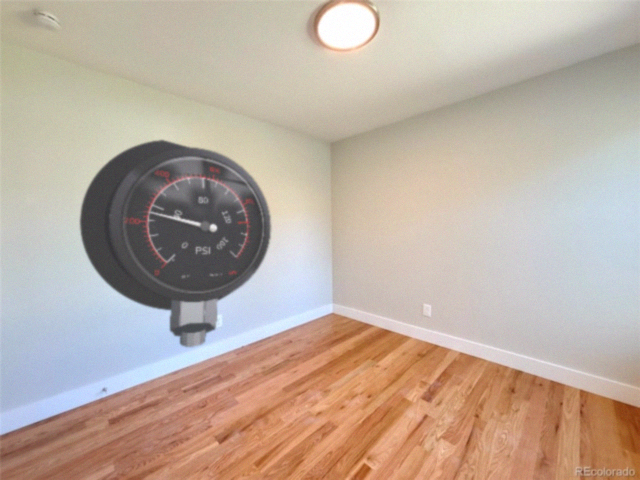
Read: 35 psi
